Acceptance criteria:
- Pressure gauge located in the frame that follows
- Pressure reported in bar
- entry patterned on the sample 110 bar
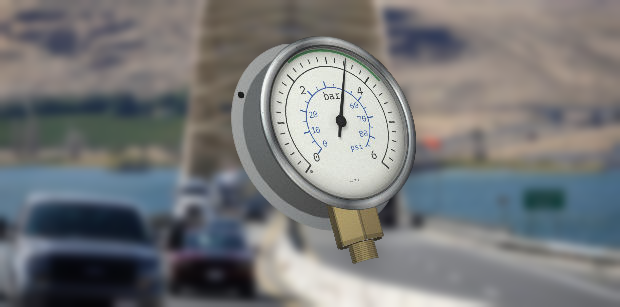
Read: 3.4 bar
